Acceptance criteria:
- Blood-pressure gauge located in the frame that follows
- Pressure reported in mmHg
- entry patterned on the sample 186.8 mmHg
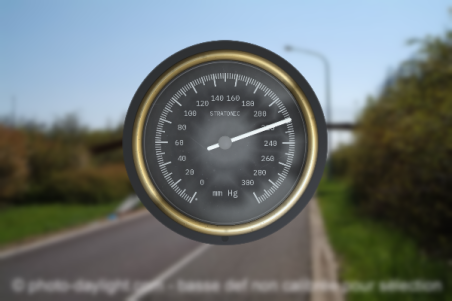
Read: 220 mmHg
